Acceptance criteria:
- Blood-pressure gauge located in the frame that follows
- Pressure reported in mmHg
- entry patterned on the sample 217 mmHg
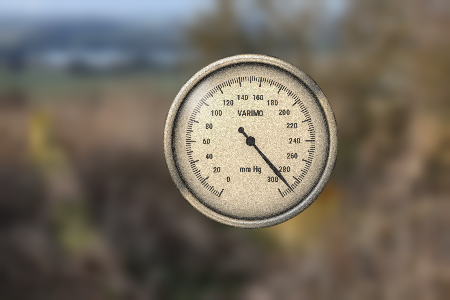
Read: 290 mmHg
